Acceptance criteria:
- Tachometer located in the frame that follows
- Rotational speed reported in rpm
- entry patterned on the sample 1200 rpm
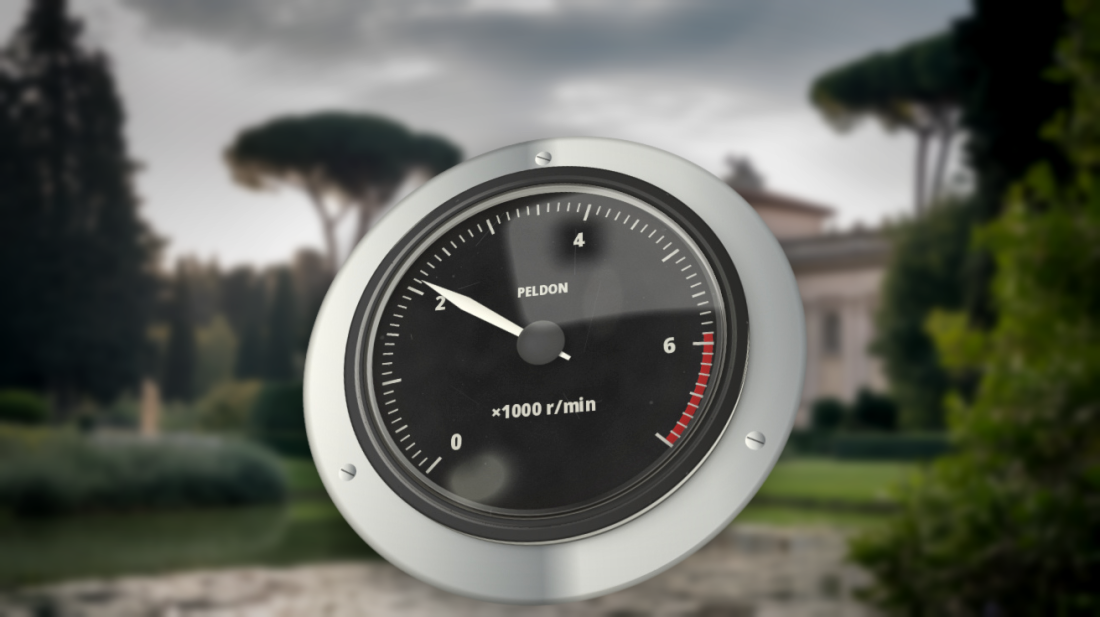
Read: 2100 rpm
